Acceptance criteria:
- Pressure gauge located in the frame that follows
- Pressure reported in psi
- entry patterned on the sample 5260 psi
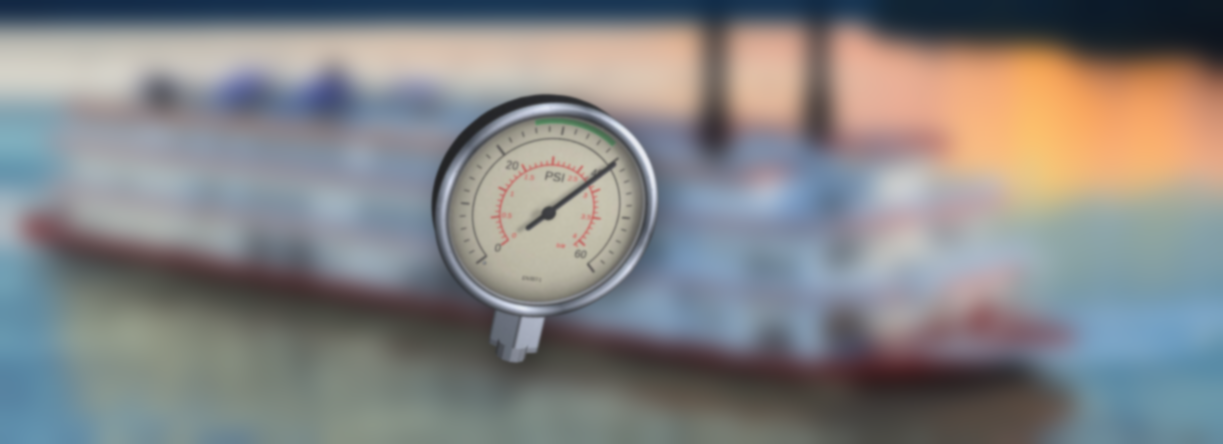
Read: 40 psi
